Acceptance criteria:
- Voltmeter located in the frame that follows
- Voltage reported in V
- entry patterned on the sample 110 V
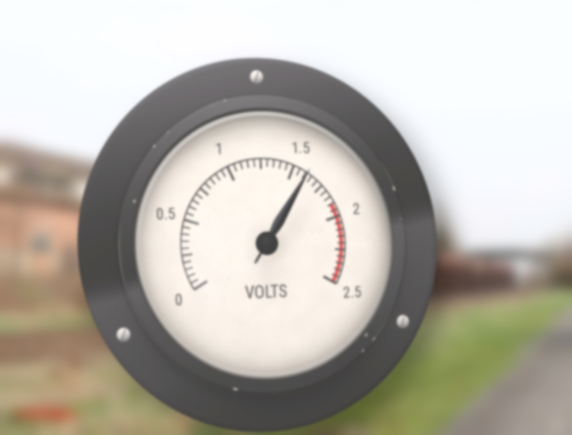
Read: 1.6 V
